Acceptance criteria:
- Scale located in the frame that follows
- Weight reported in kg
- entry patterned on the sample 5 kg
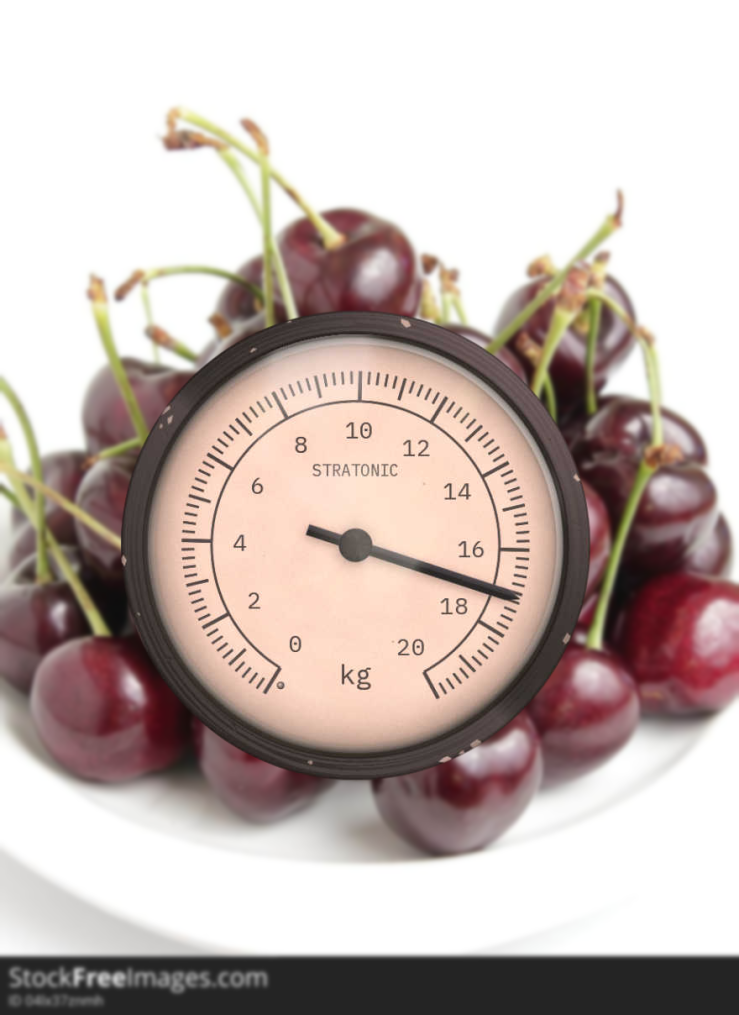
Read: 17.1 kg
